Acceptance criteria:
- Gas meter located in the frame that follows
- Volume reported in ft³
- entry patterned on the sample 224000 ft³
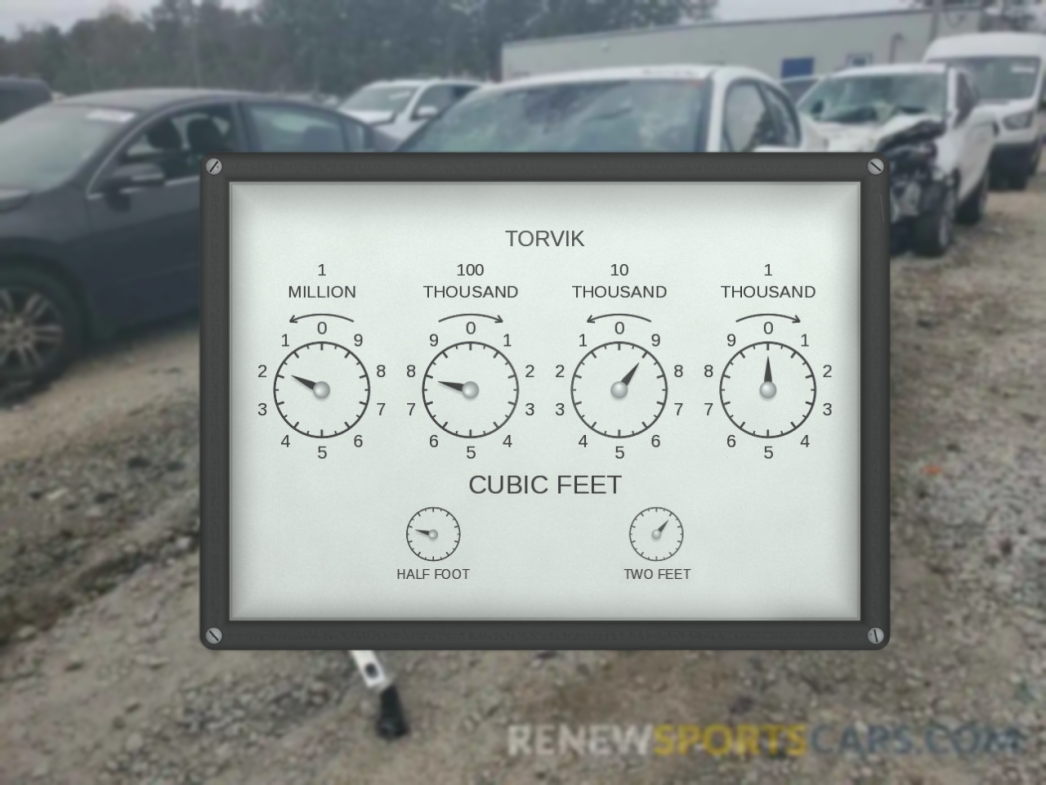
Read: 179000 ft³
